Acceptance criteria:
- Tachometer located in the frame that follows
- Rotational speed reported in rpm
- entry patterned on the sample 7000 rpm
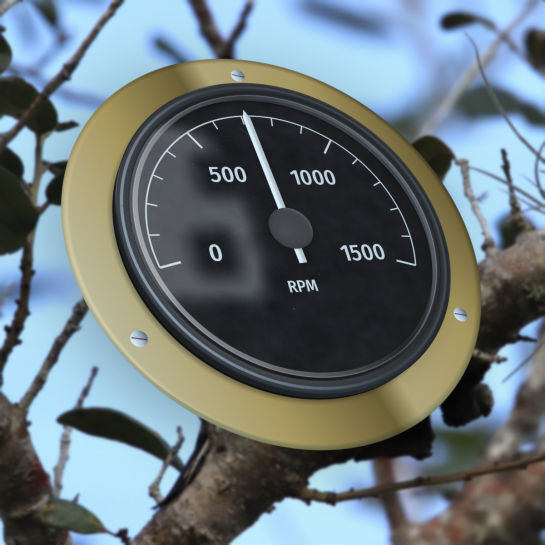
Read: 700 rpm
